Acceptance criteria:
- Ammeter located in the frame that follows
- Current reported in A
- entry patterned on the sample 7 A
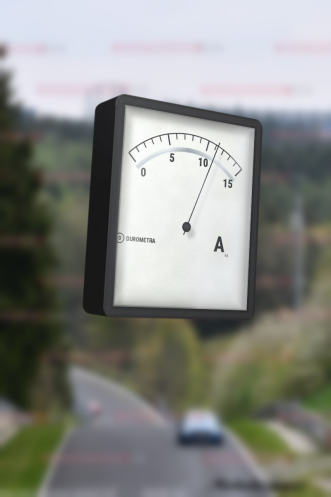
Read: 11 A
